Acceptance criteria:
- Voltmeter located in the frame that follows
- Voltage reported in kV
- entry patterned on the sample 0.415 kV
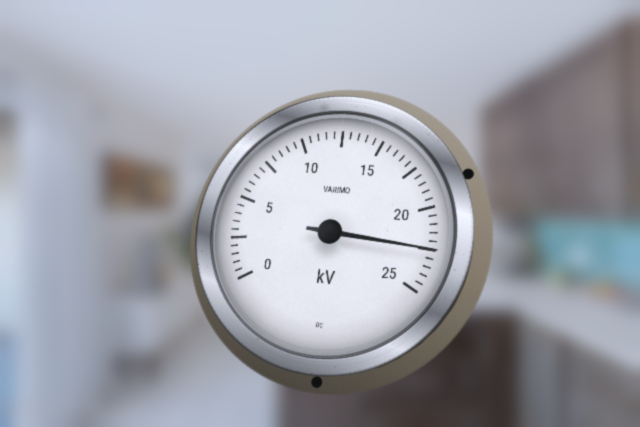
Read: 22.5 kV
